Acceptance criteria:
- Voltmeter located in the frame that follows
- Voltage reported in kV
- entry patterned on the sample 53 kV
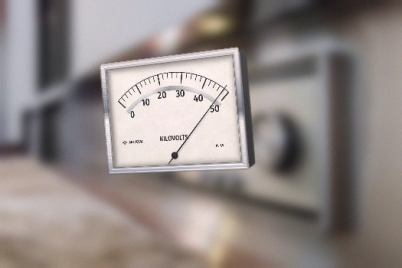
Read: 48 kV
